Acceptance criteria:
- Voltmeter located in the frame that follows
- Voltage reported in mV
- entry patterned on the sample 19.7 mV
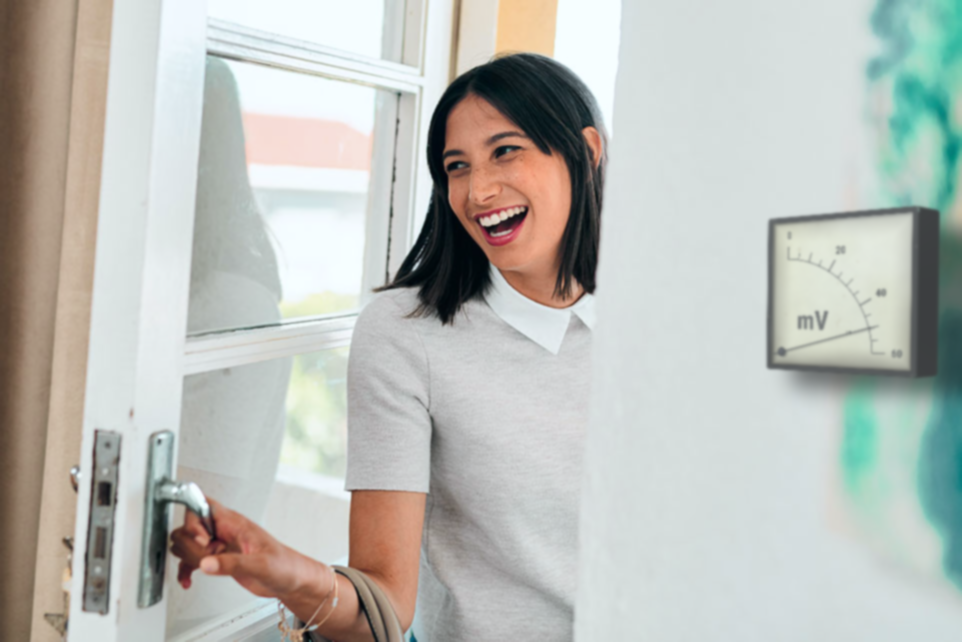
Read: 50 mV
